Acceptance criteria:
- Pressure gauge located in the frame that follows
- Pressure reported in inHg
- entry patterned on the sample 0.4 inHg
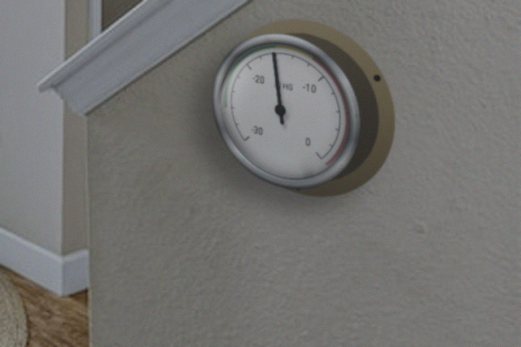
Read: -16 inHg
